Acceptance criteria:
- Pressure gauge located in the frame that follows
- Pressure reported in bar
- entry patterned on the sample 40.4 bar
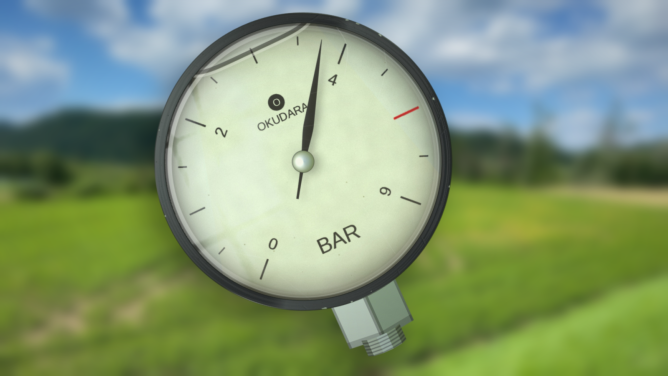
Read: 3.75 bar
